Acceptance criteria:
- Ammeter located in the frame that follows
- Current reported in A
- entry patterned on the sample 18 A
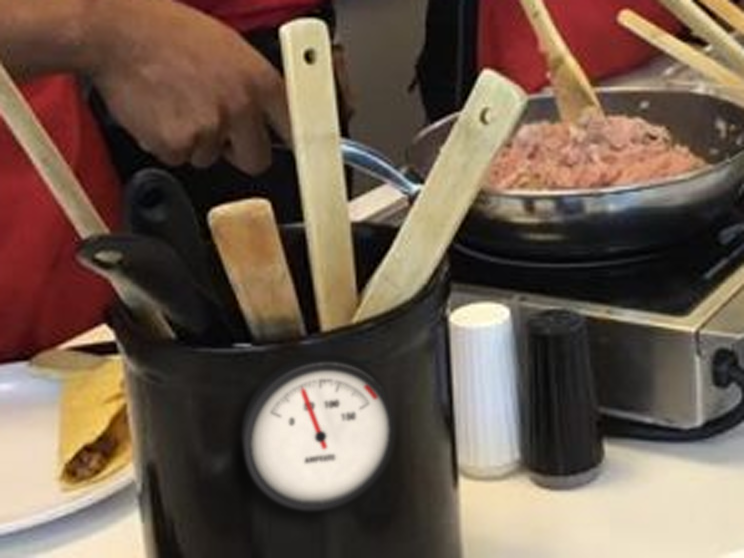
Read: 50 A
